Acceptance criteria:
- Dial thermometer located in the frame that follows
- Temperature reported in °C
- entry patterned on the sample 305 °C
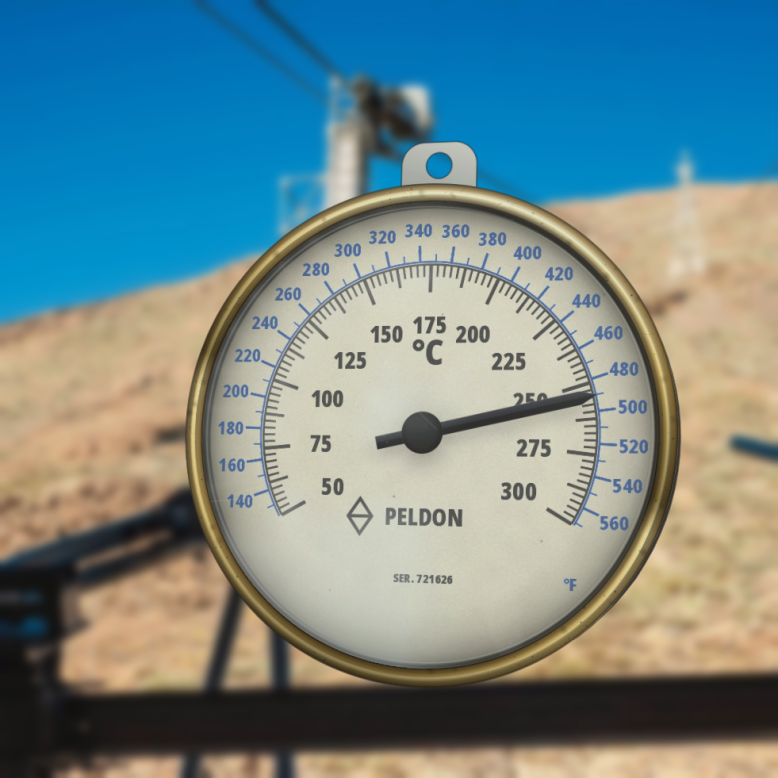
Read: 255 °C
